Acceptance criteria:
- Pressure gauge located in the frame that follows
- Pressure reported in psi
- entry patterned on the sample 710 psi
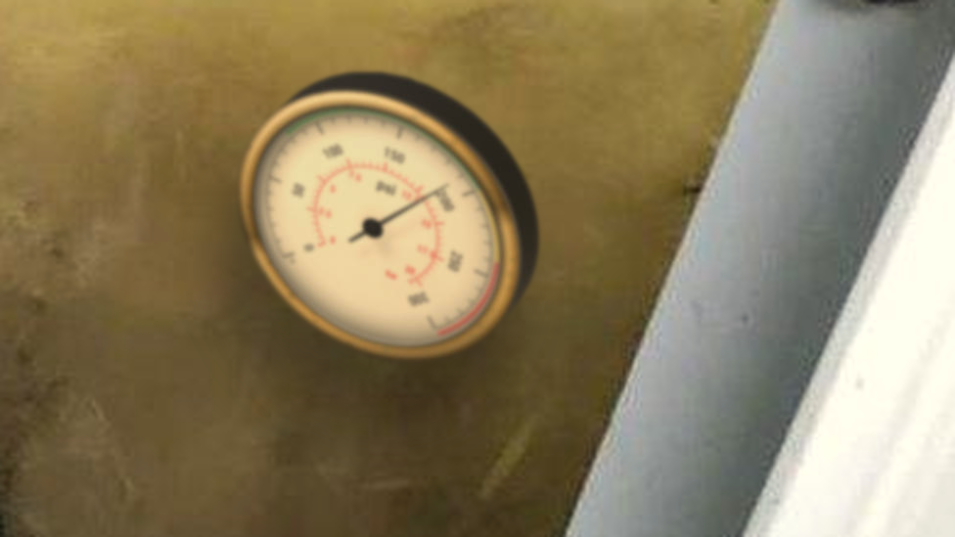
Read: 190 psi
